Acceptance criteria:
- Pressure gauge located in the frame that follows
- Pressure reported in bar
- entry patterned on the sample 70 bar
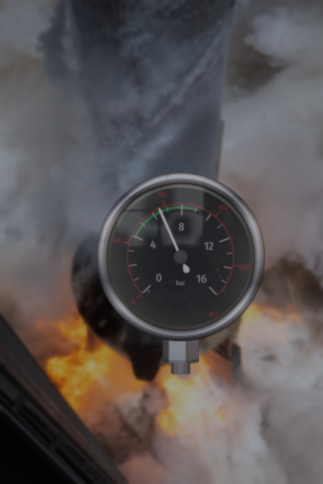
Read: 6.5 bar
